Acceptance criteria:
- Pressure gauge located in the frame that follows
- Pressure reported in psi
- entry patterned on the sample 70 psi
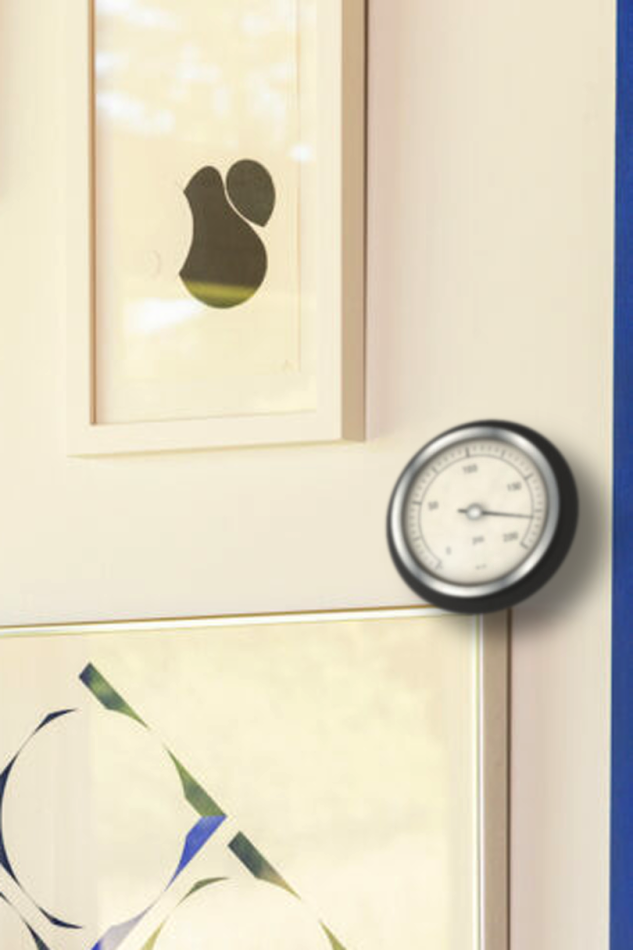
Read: 180 psi
